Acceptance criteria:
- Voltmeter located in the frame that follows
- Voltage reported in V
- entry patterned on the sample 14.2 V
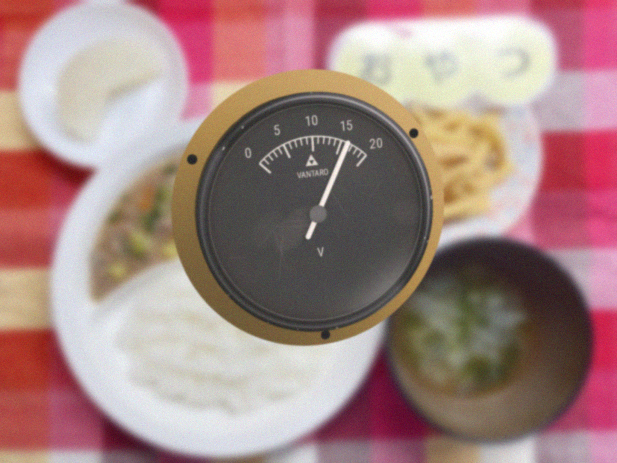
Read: 16 V
